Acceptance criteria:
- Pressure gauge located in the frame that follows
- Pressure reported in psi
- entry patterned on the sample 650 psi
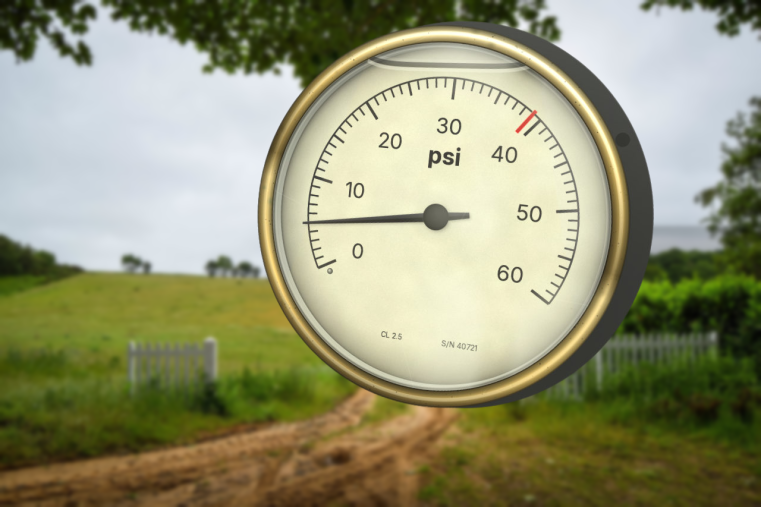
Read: 5 psi
